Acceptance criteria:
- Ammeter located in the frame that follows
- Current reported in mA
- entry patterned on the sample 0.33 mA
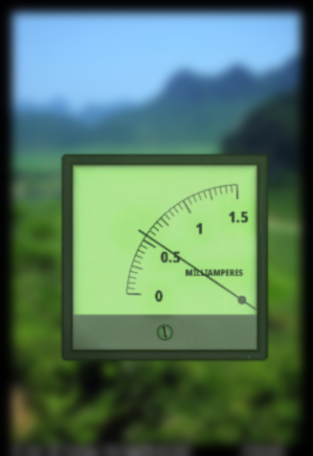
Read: 0.55 mA
